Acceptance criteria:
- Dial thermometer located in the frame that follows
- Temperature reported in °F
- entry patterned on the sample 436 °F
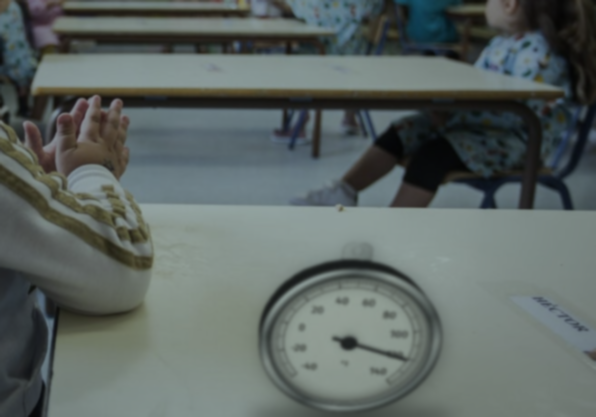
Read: 120 °F
